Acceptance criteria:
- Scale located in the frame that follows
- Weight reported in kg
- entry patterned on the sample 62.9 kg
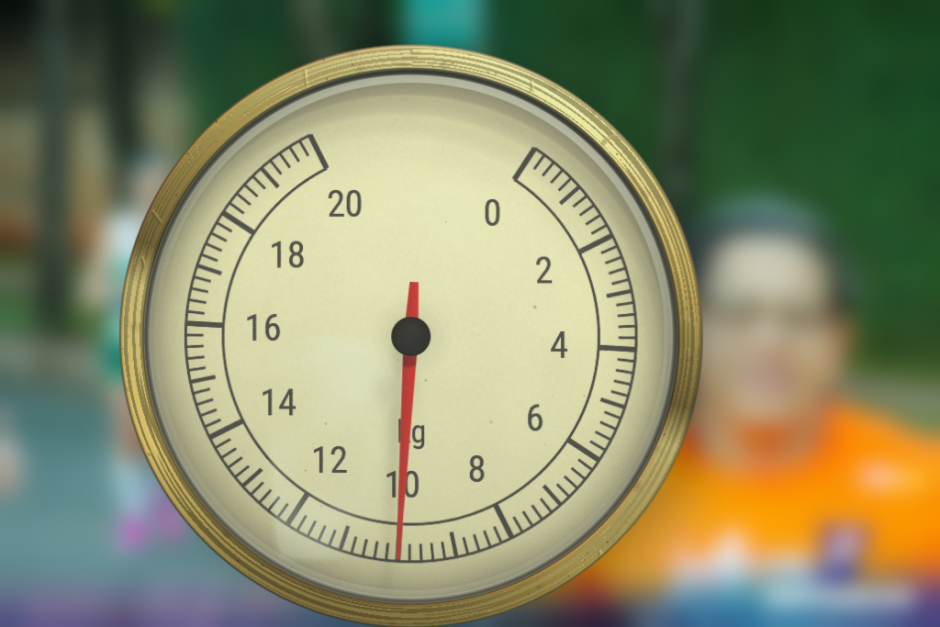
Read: 10 kg
